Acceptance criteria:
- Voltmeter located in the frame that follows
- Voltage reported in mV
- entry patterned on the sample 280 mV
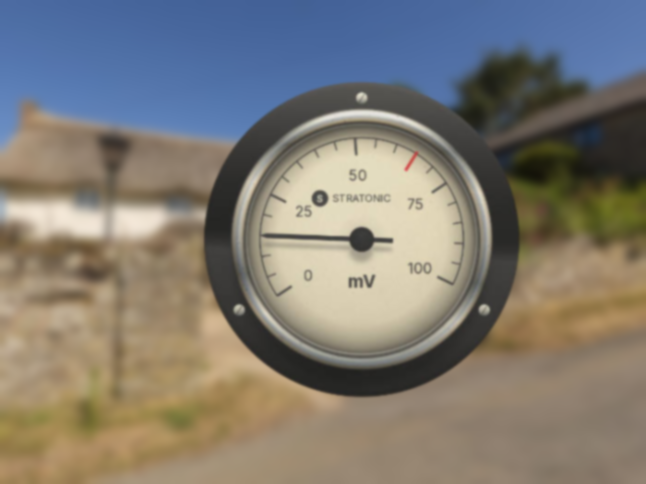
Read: 15 mV
